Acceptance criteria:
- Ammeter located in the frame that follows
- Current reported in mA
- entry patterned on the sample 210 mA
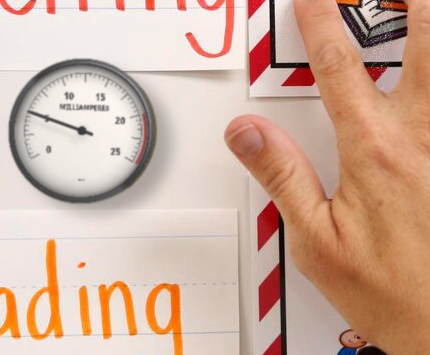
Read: 5 mA
